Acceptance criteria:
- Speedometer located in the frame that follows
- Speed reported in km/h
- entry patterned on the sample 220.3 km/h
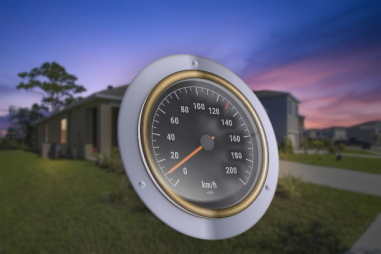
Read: 10 km/h
